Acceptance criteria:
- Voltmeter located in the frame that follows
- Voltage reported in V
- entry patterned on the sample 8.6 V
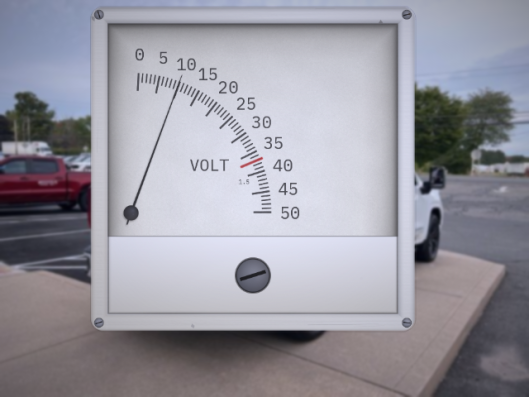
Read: 10 V
